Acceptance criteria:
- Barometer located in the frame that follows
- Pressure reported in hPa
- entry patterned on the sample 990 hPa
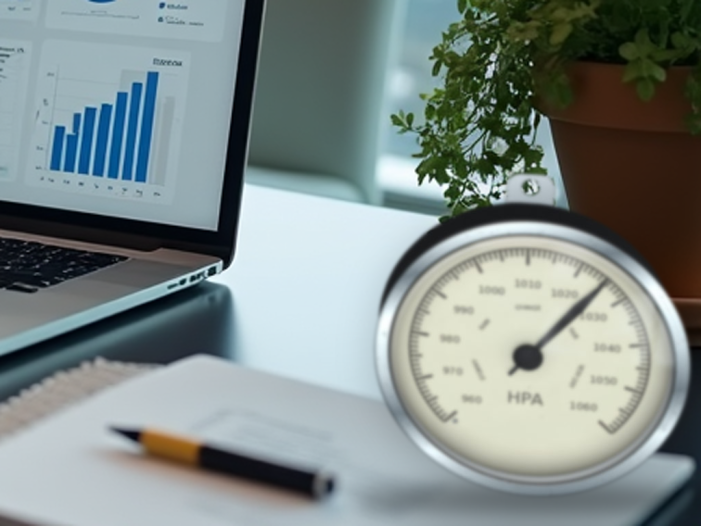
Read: 1025 hPa
